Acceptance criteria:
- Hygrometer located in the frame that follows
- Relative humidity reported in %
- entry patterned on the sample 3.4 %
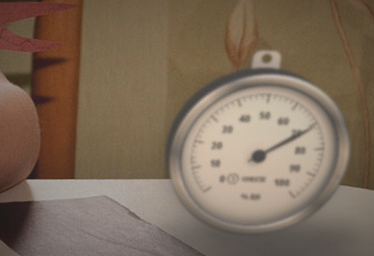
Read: 70 %
